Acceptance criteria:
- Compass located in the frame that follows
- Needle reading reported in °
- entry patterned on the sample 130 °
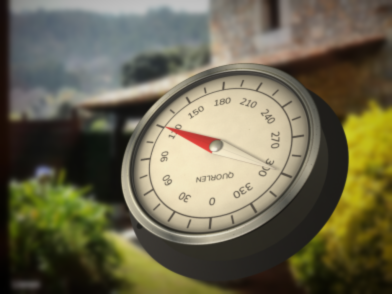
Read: 120 °
